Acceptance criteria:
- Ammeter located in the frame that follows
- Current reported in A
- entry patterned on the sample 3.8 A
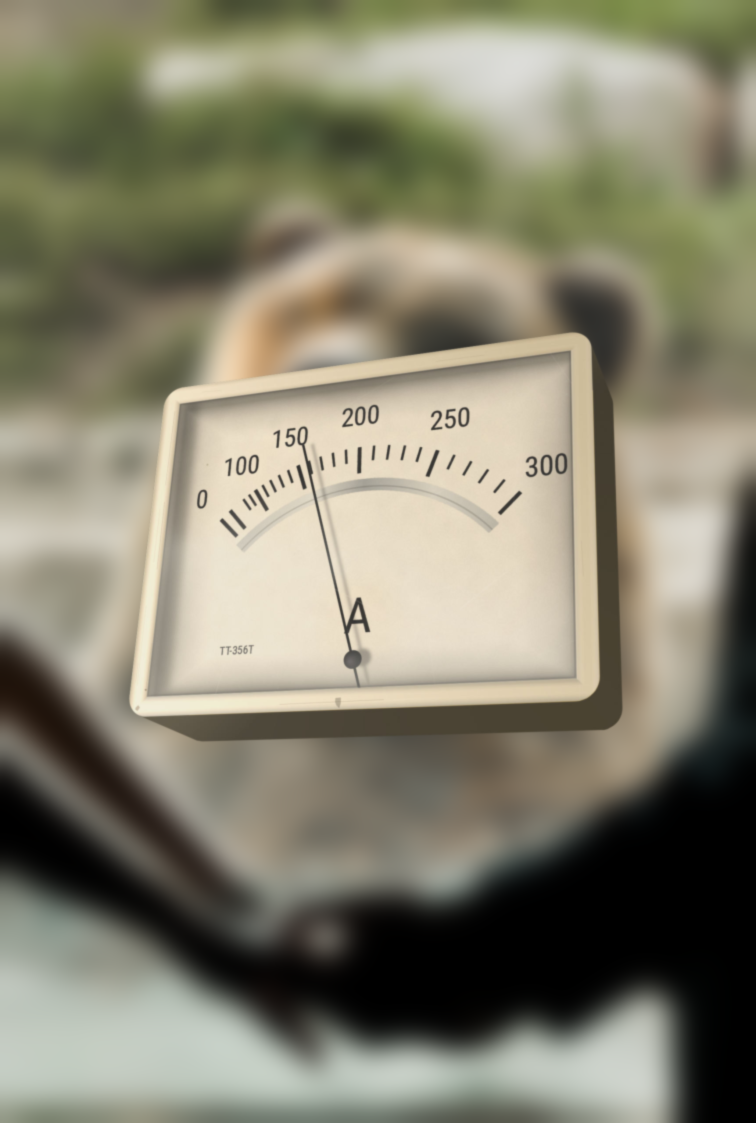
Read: 160 A
